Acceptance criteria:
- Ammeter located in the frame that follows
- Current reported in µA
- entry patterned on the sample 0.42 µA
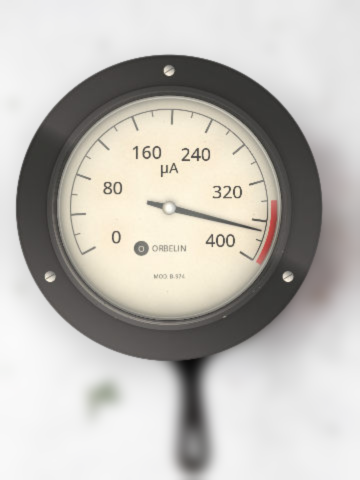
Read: 370 µA
